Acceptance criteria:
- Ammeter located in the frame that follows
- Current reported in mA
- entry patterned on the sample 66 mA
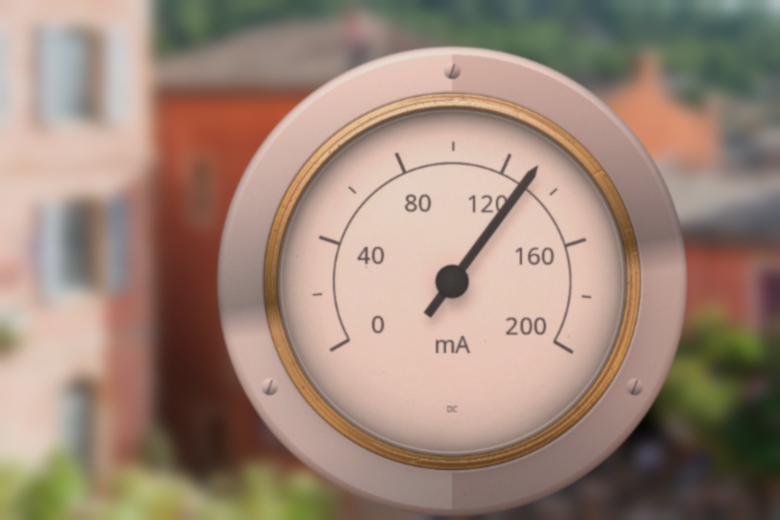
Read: 130 mA
